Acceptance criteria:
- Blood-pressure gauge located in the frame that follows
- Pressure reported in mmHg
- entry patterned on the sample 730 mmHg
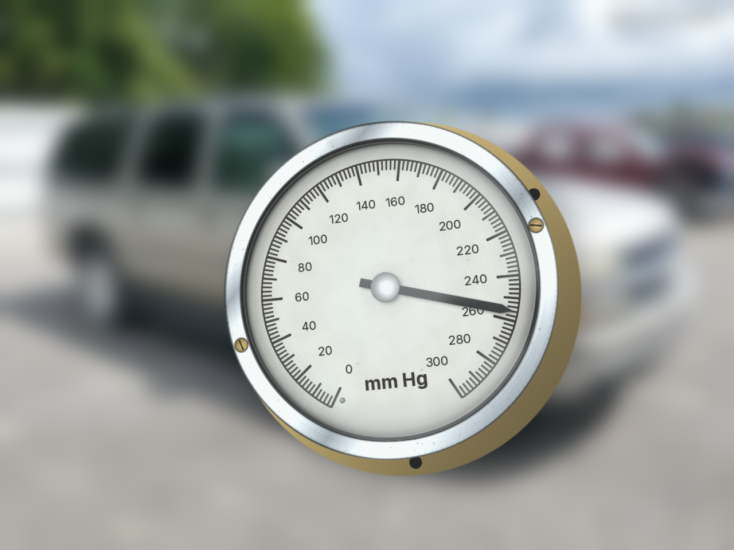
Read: 256 mmHg
